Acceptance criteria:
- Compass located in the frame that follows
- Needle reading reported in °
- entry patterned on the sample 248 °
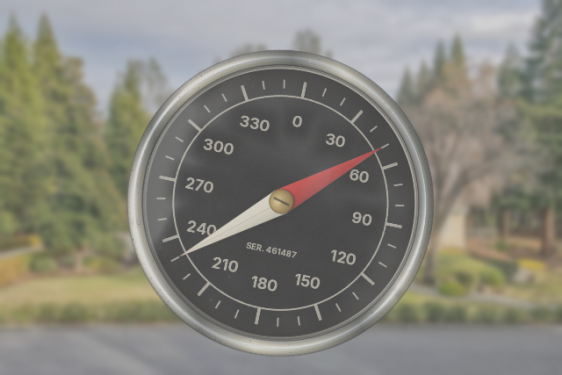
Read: 50 °
